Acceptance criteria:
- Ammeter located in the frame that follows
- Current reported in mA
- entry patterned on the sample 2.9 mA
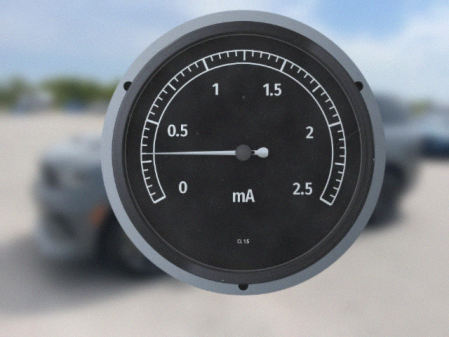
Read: 0.3 mA
